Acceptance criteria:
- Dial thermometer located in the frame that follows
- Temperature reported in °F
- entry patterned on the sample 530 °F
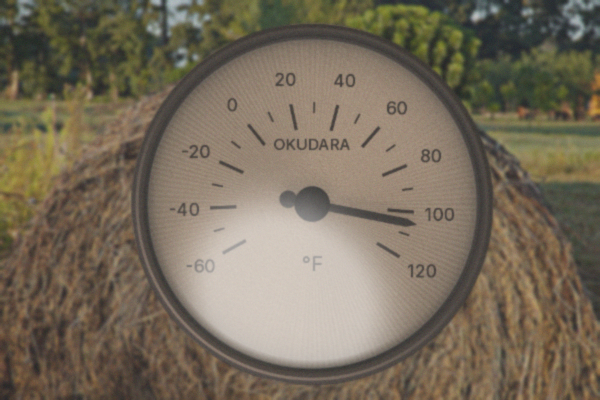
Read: 105 °F
